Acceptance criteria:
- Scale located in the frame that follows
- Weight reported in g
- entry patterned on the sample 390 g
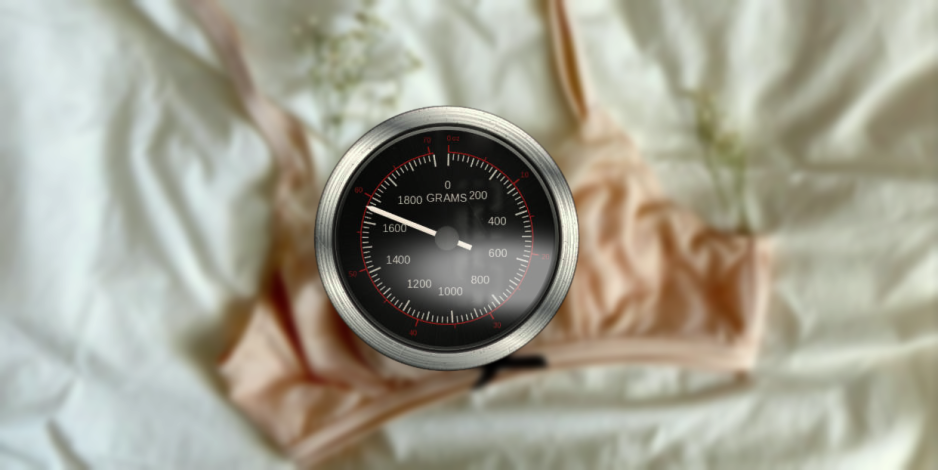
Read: 1660 g
